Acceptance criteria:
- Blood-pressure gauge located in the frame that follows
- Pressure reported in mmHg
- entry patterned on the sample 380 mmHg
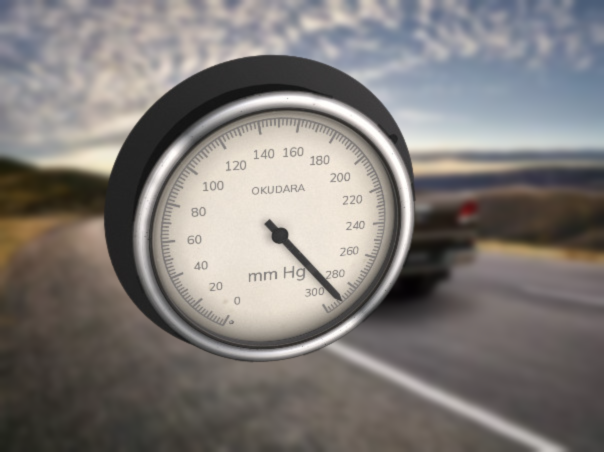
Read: 290 mmHg
